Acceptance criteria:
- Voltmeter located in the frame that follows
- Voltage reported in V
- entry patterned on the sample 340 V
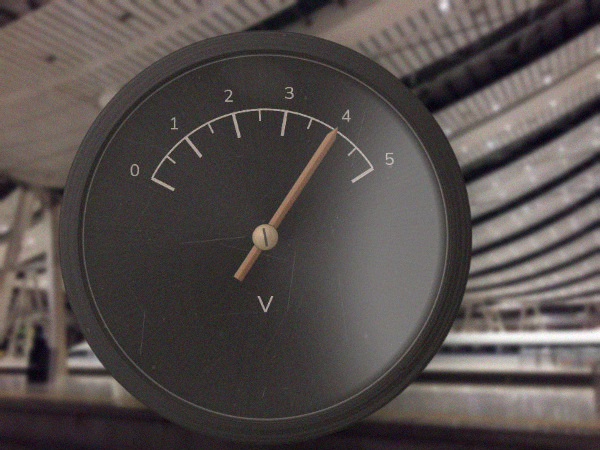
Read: 4 V
